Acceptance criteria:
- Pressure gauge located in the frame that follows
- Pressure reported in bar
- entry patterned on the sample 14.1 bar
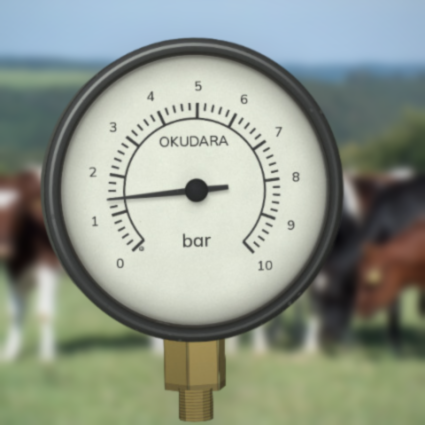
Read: 1.4 bar
